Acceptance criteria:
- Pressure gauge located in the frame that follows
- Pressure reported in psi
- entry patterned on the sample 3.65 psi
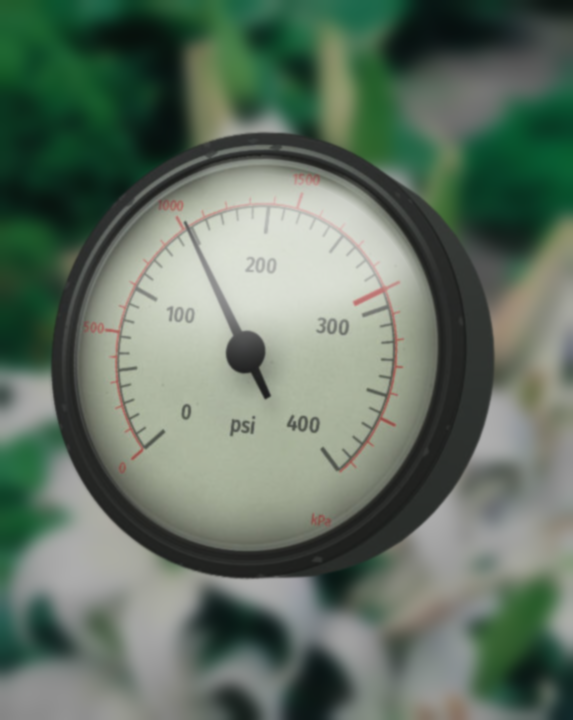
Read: 150 psi
